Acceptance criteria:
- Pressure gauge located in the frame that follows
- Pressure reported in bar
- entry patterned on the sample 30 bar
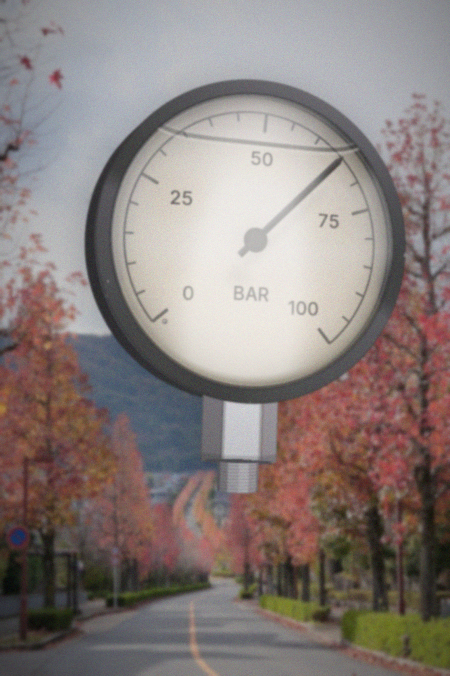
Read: 65 bar
